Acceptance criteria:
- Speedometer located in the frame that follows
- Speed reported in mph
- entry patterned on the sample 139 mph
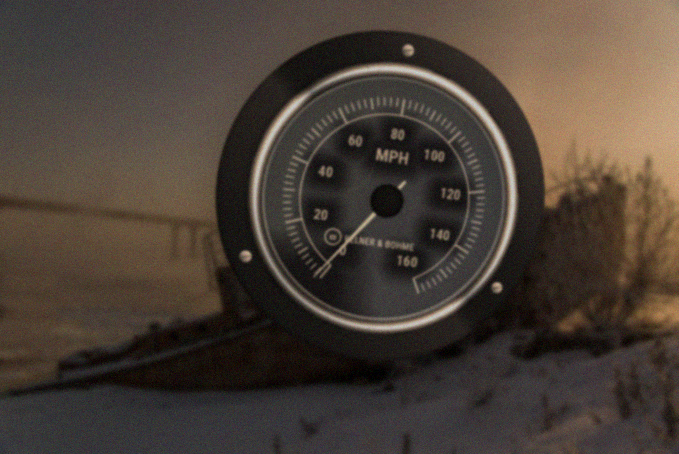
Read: 2 mph
